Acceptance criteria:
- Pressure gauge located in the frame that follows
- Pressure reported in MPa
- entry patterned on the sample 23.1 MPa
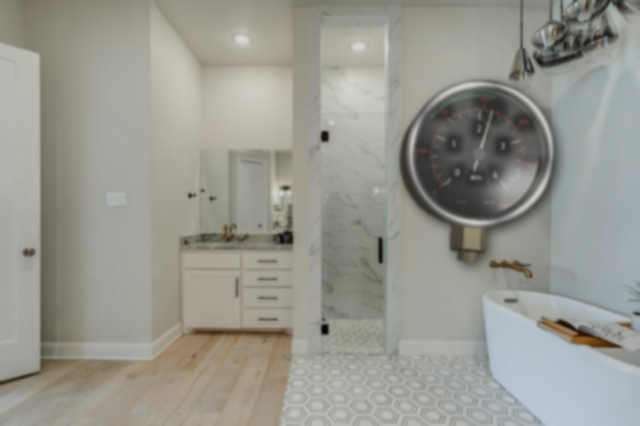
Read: 2.2 MPa
